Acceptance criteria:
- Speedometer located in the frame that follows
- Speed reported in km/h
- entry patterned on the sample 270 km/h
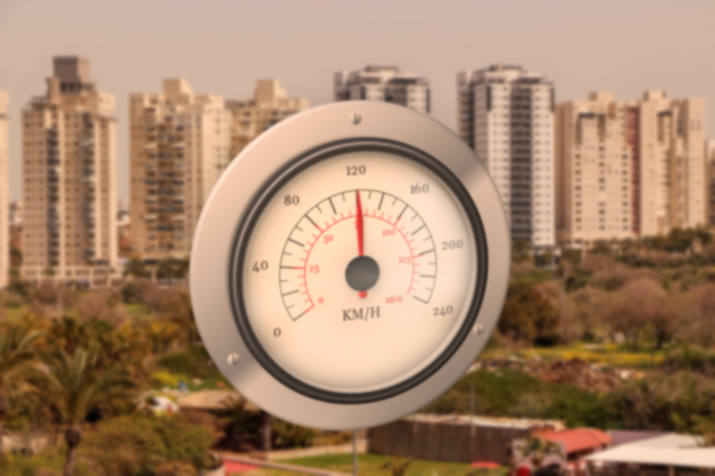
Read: 120 km/h
